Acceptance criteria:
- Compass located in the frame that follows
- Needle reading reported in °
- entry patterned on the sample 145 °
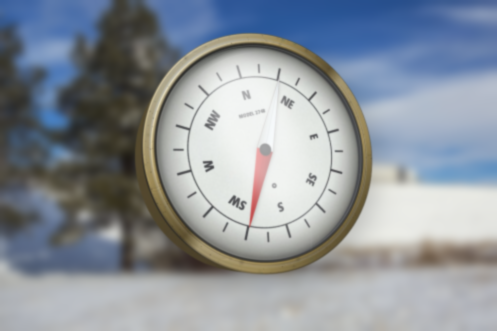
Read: 210 °
